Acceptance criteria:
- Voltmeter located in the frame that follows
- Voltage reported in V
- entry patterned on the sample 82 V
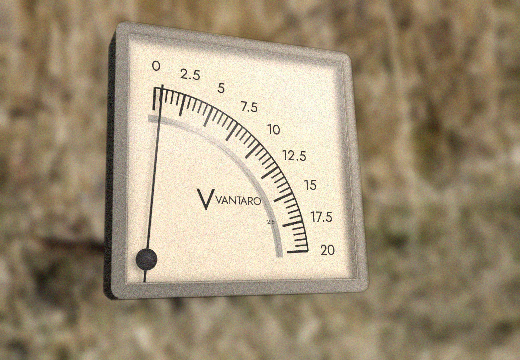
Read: 0.5 V
